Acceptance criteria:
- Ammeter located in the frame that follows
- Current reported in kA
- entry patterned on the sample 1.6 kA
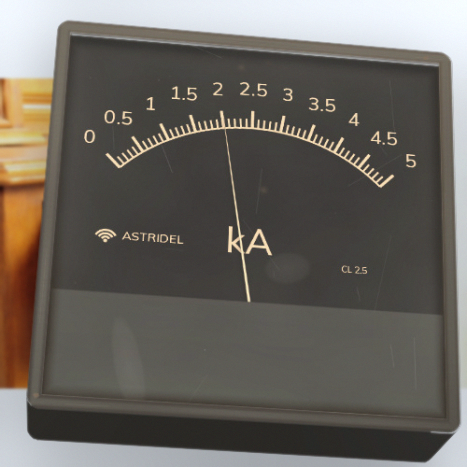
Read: 2 kA
